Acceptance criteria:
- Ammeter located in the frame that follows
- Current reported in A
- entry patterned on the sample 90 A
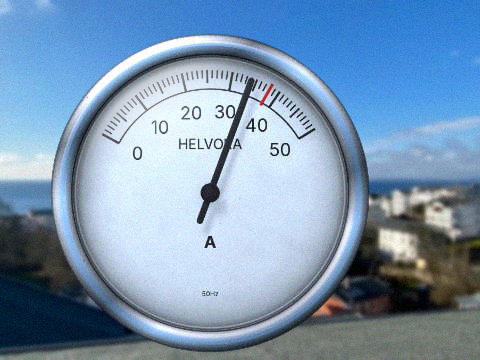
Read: 34 A
